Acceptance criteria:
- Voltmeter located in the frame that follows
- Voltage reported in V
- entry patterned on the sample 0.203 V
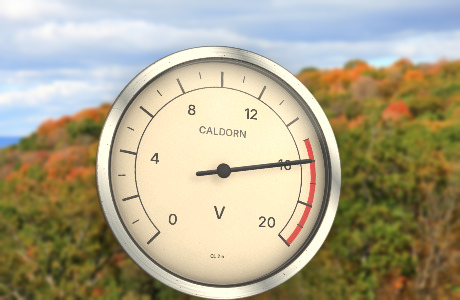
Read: 16 V
